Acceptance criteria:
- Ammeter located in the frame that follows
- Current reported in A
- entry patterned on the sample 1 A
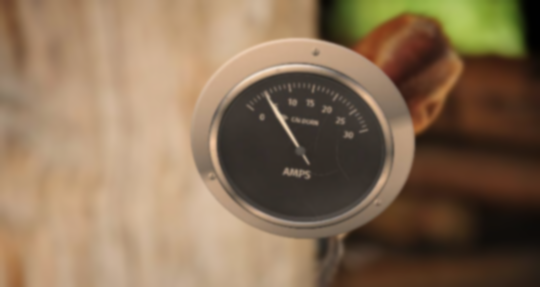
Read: 5 A
